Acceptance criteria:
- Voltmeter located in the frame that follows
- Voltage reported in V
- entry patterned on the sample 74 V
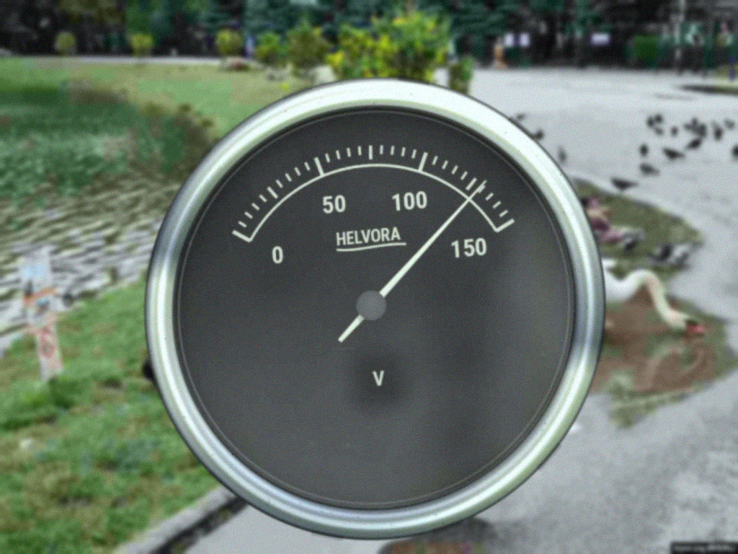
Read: 130 V
